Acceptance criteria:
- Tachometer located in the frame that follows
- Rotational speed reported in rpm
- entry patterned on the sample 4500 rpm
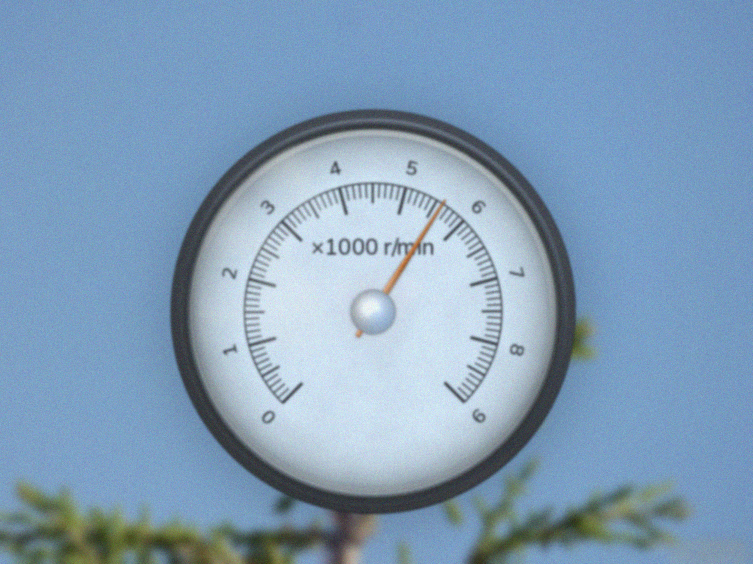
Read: 5600 rpm
